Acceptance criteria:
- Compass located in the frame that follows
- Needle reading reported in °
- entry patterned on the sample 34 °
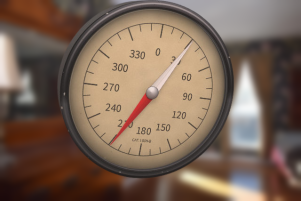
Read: 210 °
